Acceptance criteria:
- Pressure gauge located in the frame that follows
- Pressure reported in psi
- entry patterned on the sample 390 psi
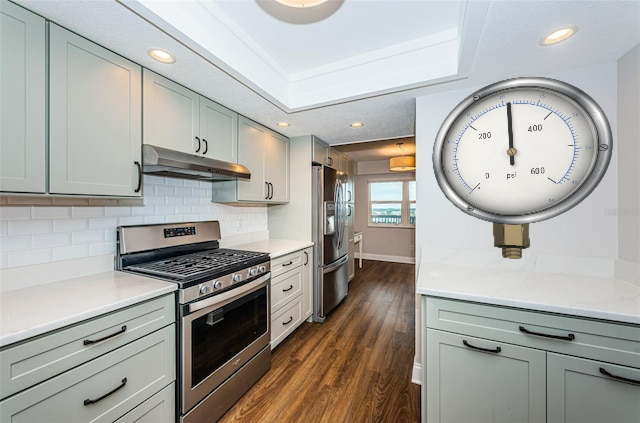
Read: 300 psi
